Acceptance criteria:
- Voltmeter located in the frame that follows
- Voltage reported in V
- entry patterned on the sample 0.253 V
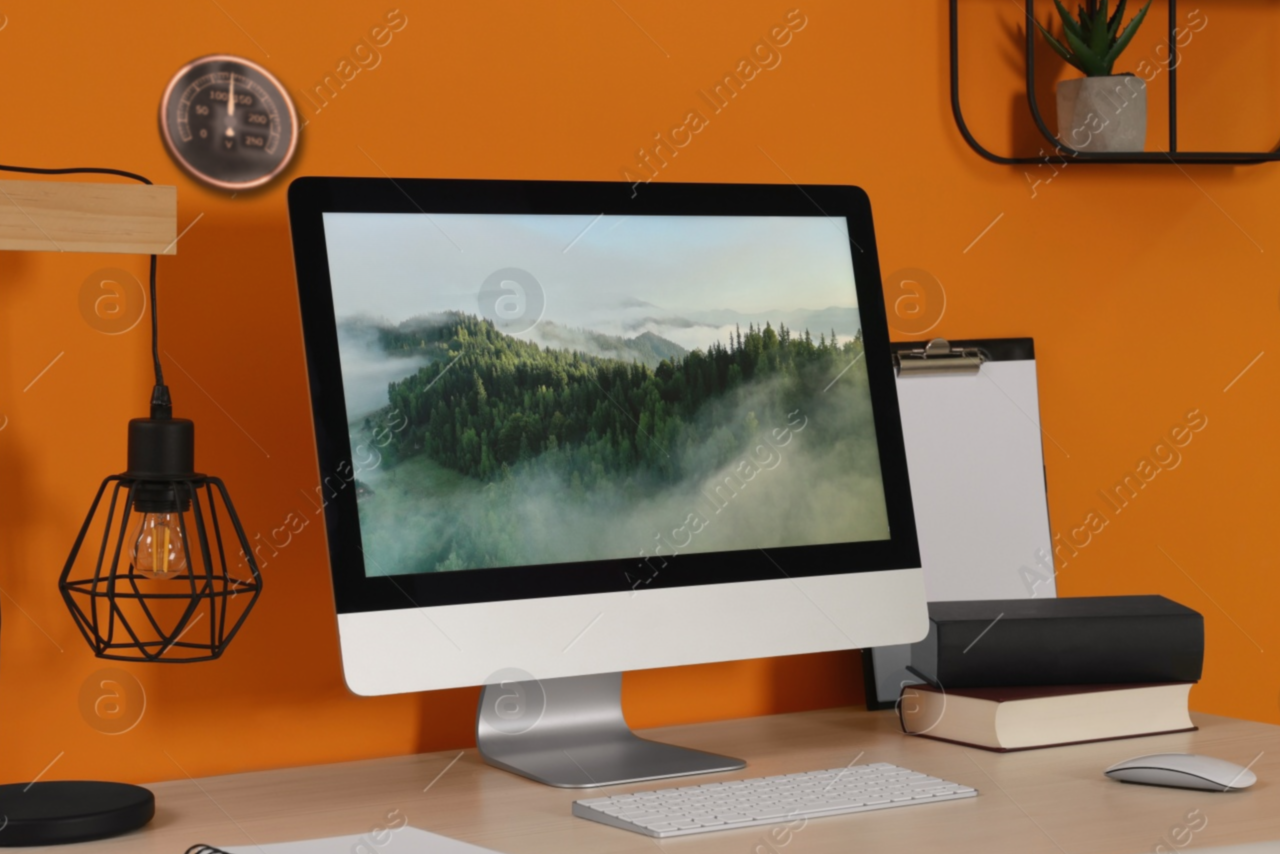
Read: 125 V
